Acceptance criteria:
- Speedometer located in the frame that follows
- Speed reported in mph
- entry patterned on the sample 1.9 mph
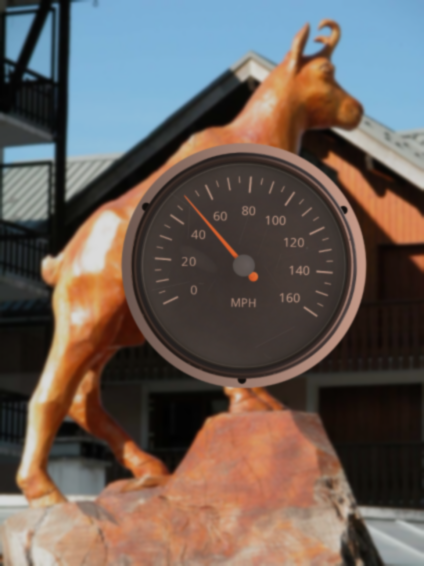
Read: 50 mph
